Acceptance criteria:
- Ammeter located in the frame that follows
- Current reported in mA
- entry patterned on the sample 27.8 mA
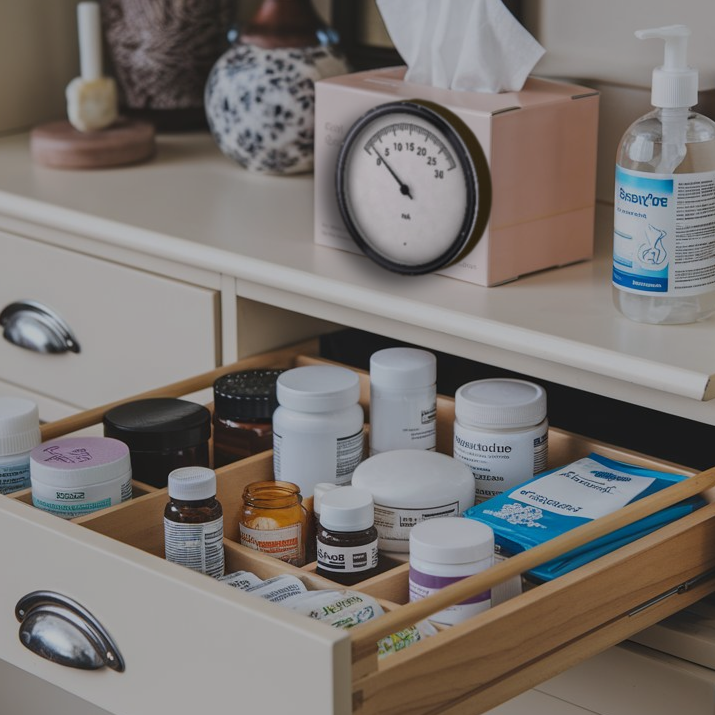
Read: 2.5 mA
